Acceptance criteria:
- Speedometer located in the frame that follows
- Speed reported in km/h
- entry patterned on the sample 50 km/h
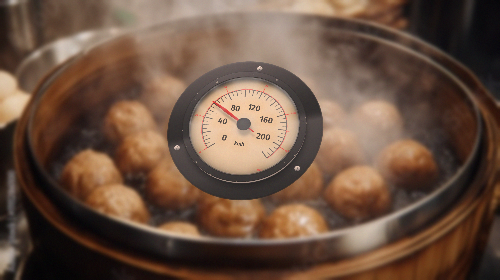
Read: 60 km/h
